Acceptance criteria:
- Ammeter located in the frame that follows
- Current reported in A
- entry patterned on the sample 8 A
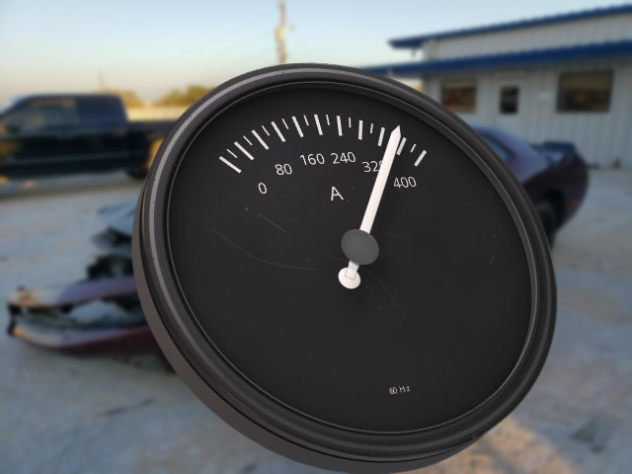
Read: 340 A
